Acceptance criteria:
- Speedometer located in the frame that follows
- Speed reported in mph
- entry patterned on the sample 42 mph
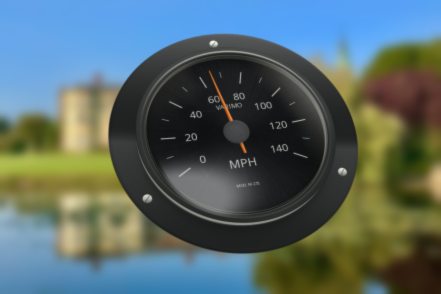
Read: 65 mph
